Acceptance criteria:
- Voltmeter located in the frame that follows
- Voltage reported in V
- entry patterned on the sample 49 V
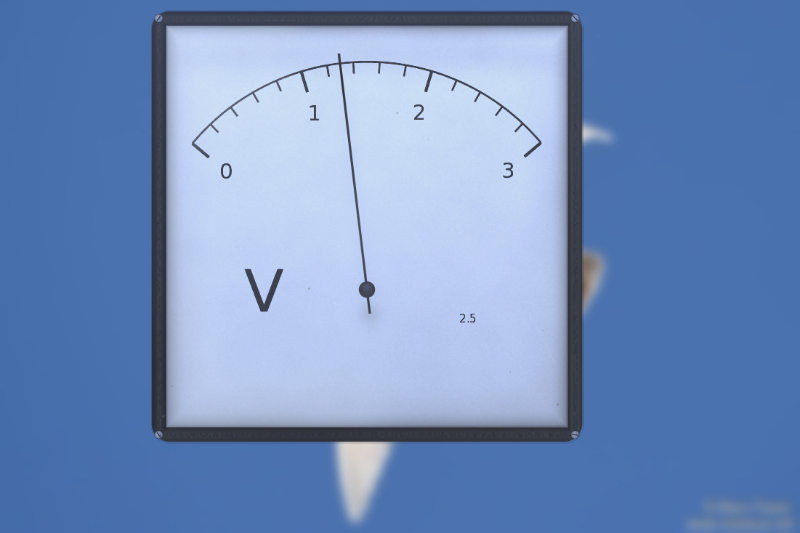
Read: 1.3 V
